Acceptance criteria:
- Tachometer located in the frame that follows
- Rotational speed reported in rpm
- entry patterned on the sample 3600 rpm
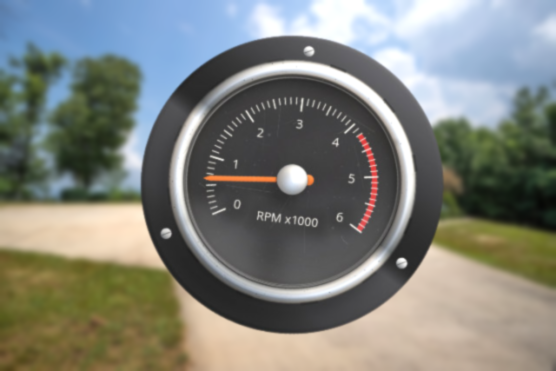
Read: 600 rpm
